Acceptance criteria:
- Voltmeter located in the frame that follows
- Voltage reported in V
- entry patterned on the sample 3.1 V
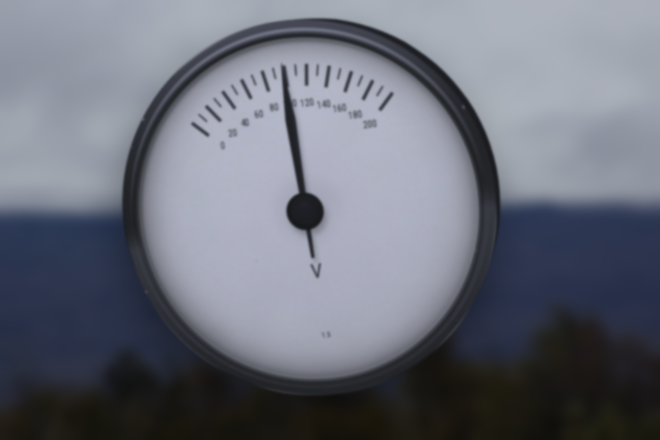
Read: 100 V
